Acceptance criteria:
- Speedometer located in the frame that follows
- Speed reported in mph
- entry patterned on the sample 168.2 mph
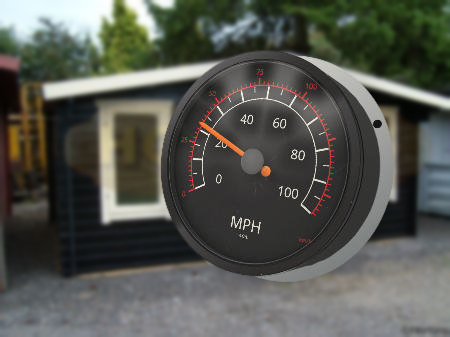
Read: 22.5 mph
